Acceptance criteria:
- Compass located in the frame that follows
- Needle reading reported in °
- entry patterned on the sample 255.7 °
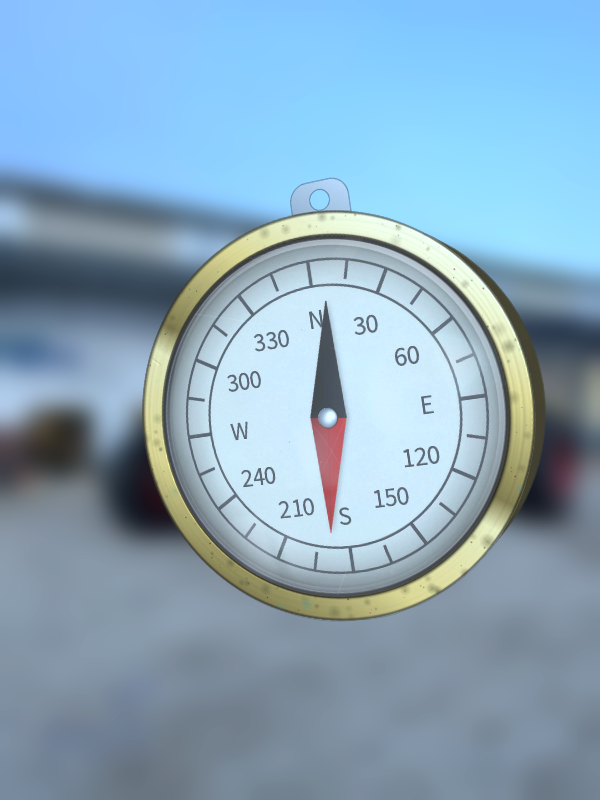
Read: 187.5 °
